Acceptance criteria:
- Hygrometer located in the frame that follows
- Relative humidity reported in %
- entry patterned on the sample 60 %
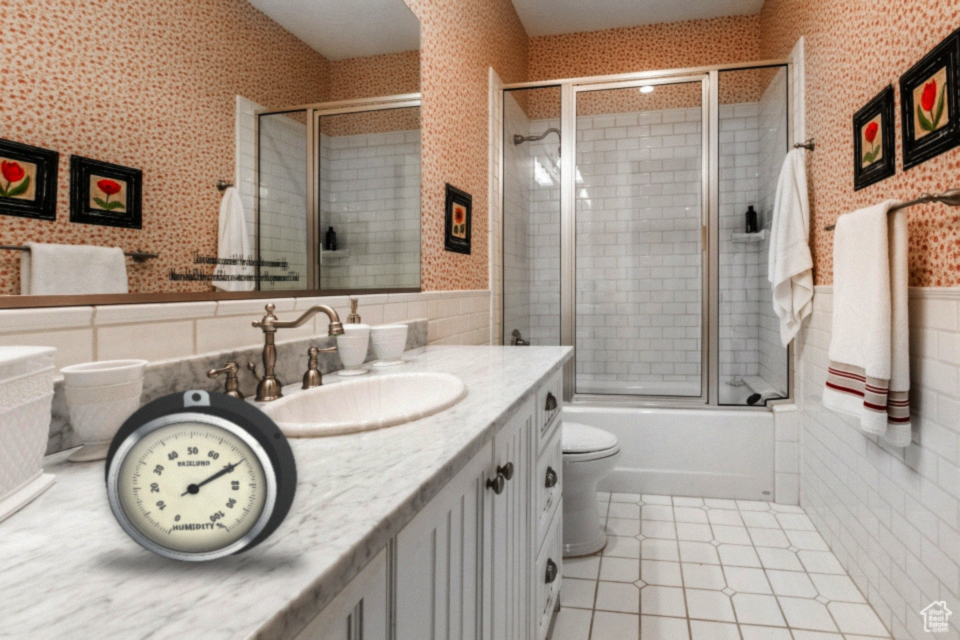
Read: 70 %
